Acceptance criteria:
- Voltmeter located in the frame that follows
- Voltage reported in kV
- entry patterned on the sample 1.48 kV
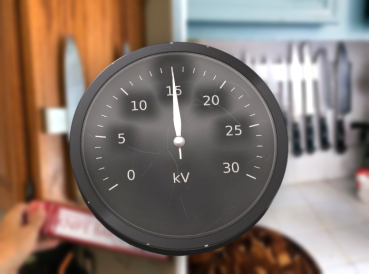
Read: 15 kV
